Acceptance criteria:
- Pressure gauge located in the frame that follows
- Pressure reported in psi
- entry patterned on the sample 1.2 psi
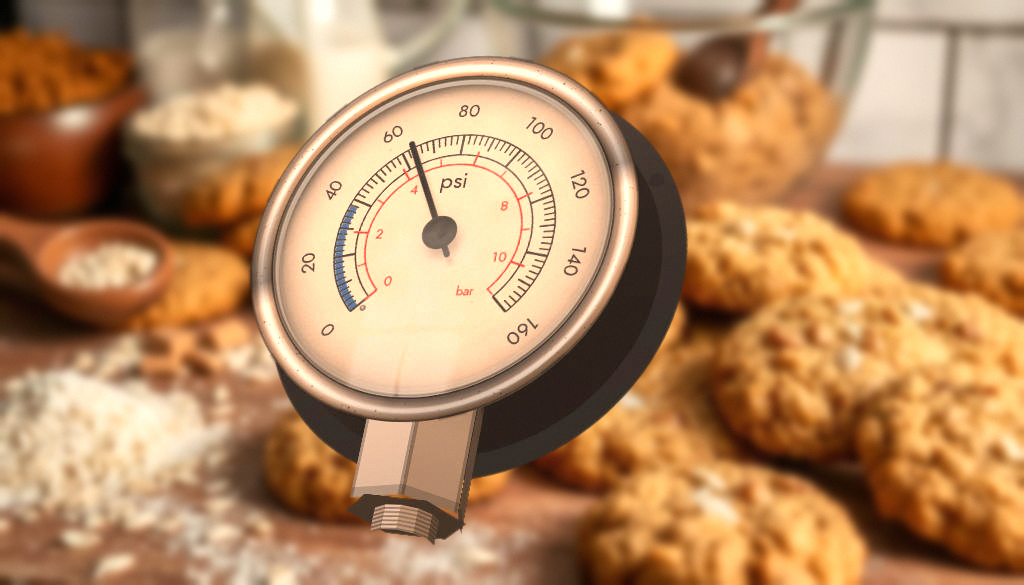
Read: 64 psi
